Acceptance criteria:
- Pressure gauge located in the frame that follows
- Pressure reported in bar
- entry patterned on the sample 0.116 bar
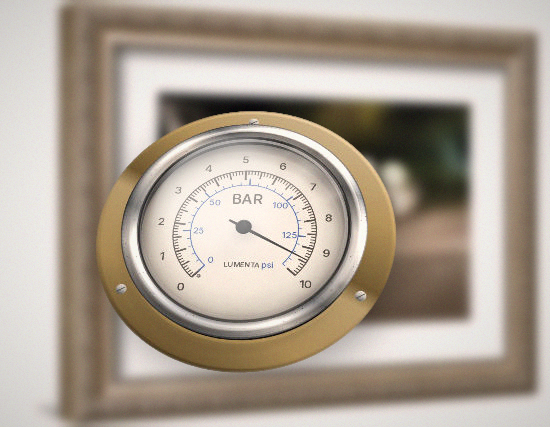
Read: 9.5 bar
